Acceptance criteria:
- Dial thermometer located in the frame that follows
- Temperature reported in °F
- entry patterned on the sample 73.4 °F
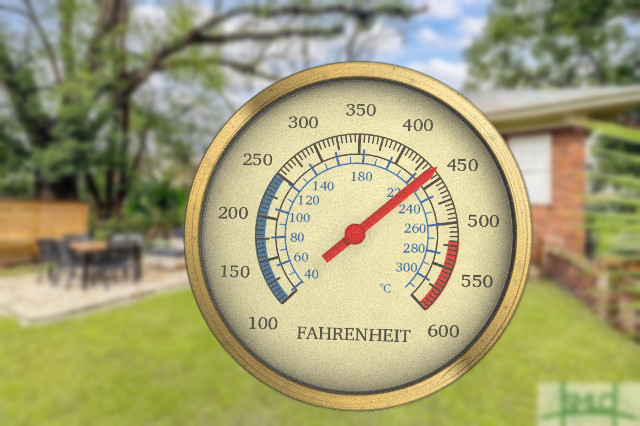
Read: 440 °F
